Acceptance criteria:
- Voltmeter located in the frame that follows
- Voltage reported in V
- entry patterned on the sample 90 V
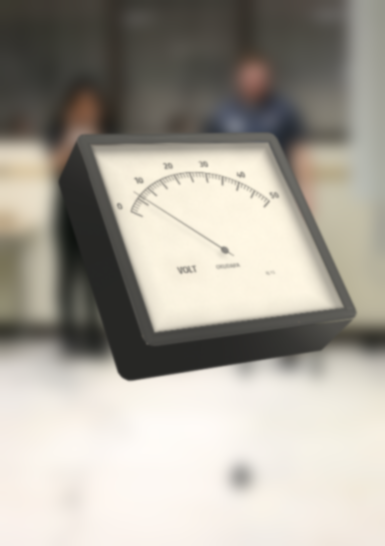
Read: 5 V
